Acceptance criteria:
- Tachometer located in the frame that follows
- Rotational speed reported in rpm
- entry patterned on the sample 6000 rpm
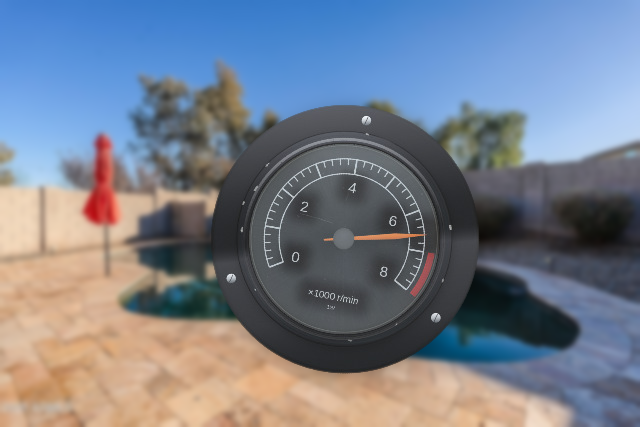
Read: 6600 rpm
